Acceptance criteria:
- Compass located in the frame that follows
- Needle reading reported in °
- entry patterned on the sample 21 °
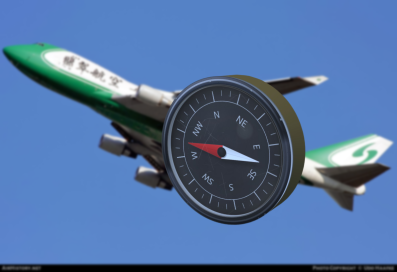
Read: 290 °
